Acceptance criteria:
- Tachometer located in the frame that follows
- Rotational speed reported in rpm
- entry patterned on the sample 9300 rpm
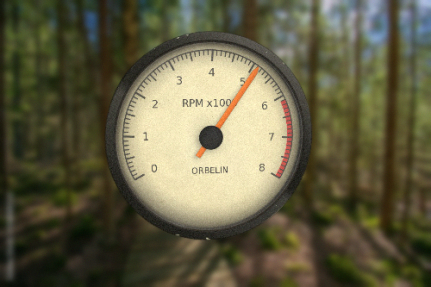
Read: 5100 rpm
